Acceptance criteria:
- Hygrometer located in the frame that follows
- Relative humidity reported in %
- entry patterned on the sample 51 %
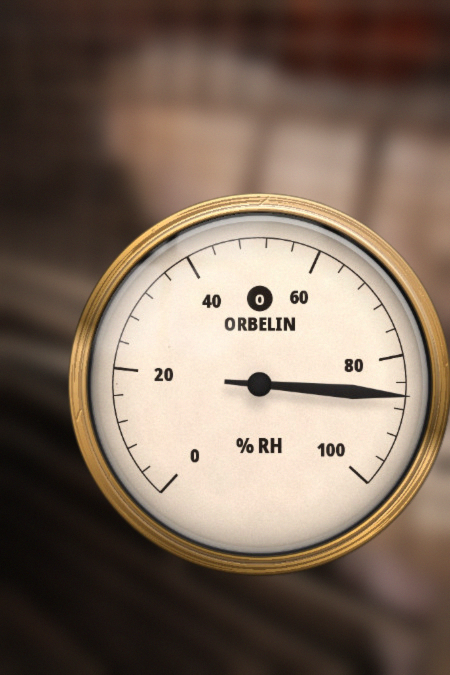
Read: 86 %
